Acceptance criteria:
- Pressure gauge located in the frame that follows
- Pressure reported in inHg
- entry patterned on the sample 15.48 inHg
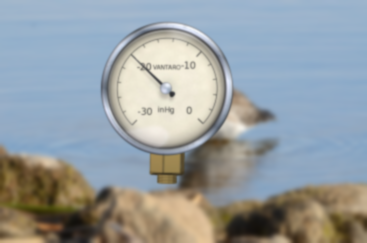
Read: -20 inHg
